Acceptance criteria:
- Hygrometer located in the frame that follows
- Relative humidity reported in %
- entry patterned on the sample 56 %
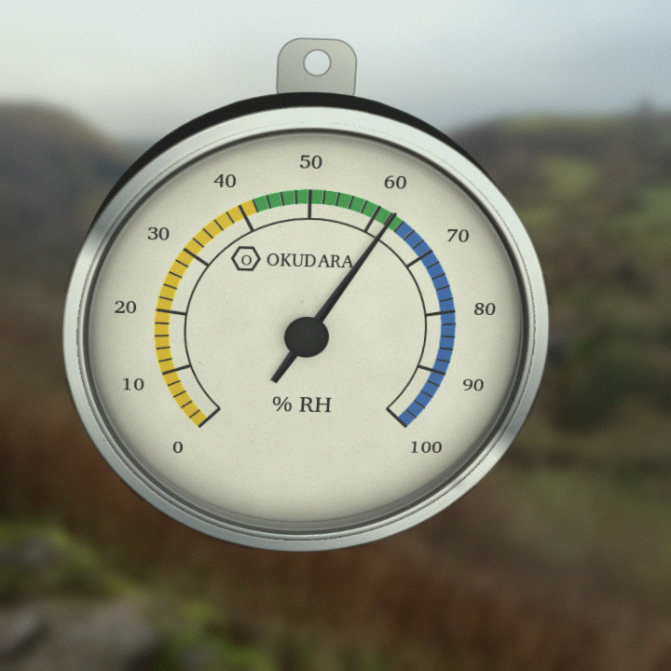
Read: 62 %
